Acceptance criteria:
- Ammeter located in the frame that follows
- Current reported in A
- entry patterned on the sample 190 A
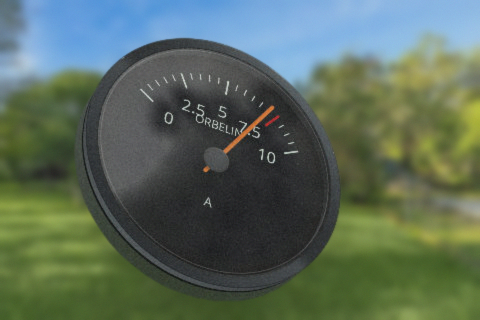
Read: 7.5 A
